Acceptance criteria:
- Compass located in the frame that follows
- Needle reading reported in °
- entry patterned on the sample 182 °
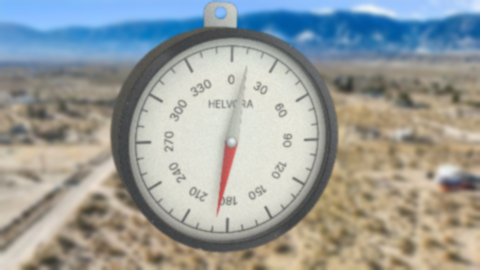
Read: 190 °
